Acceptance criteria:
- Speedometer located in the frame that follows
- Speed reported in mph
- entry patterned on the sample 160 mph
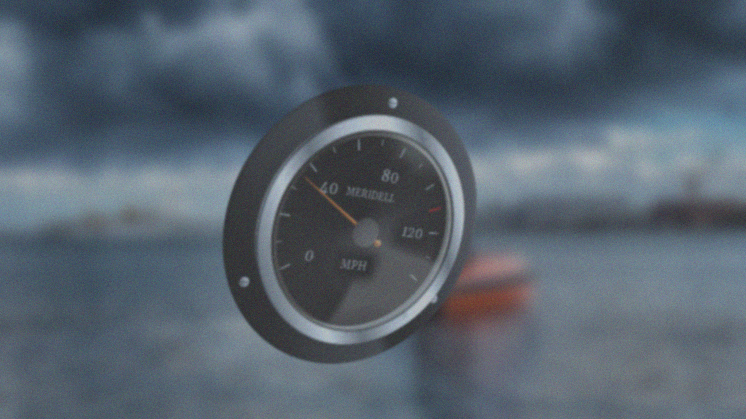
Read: 35 mph
